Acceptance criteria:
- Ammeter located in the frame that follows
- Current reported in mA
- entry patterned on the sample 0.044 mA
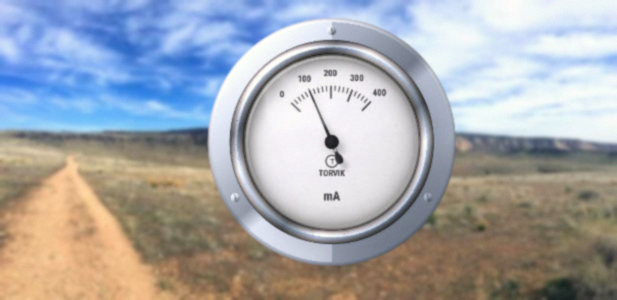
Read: 100 mA
